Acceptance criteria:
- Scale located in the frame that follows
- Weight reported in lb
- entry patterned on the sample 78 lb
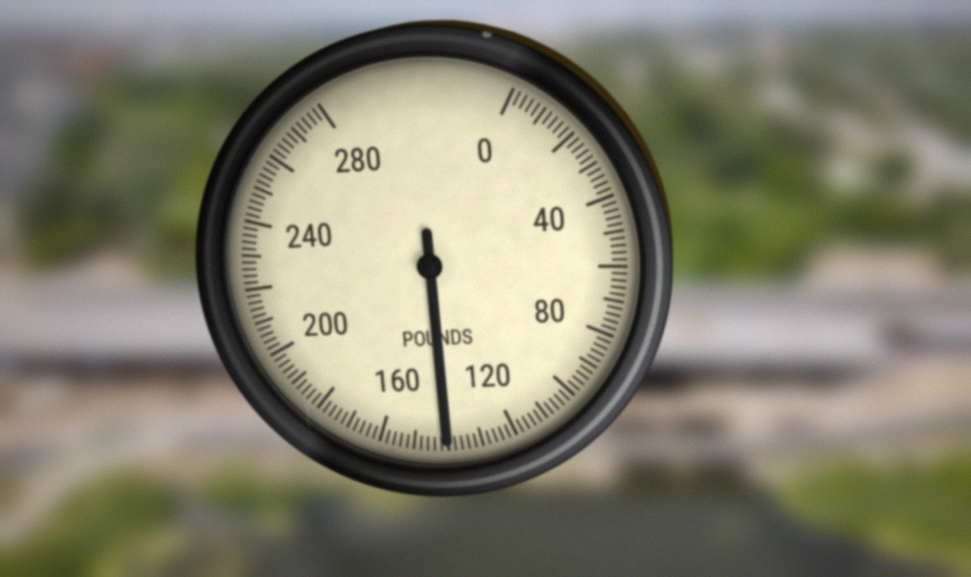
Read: 140 lb
